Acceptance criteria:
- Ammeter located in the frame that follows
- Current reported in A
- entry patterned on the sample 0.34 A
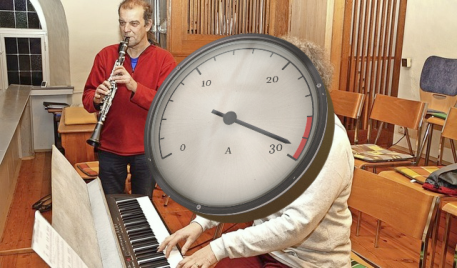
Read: 29 A
